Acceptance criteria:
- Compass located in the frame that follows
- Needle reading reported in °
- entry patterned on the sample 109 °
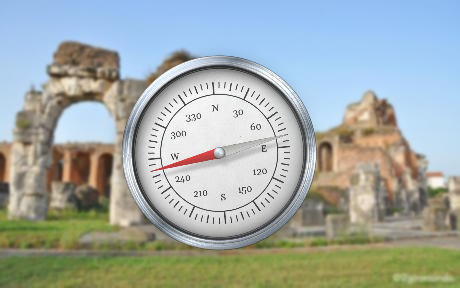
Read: 260 °
